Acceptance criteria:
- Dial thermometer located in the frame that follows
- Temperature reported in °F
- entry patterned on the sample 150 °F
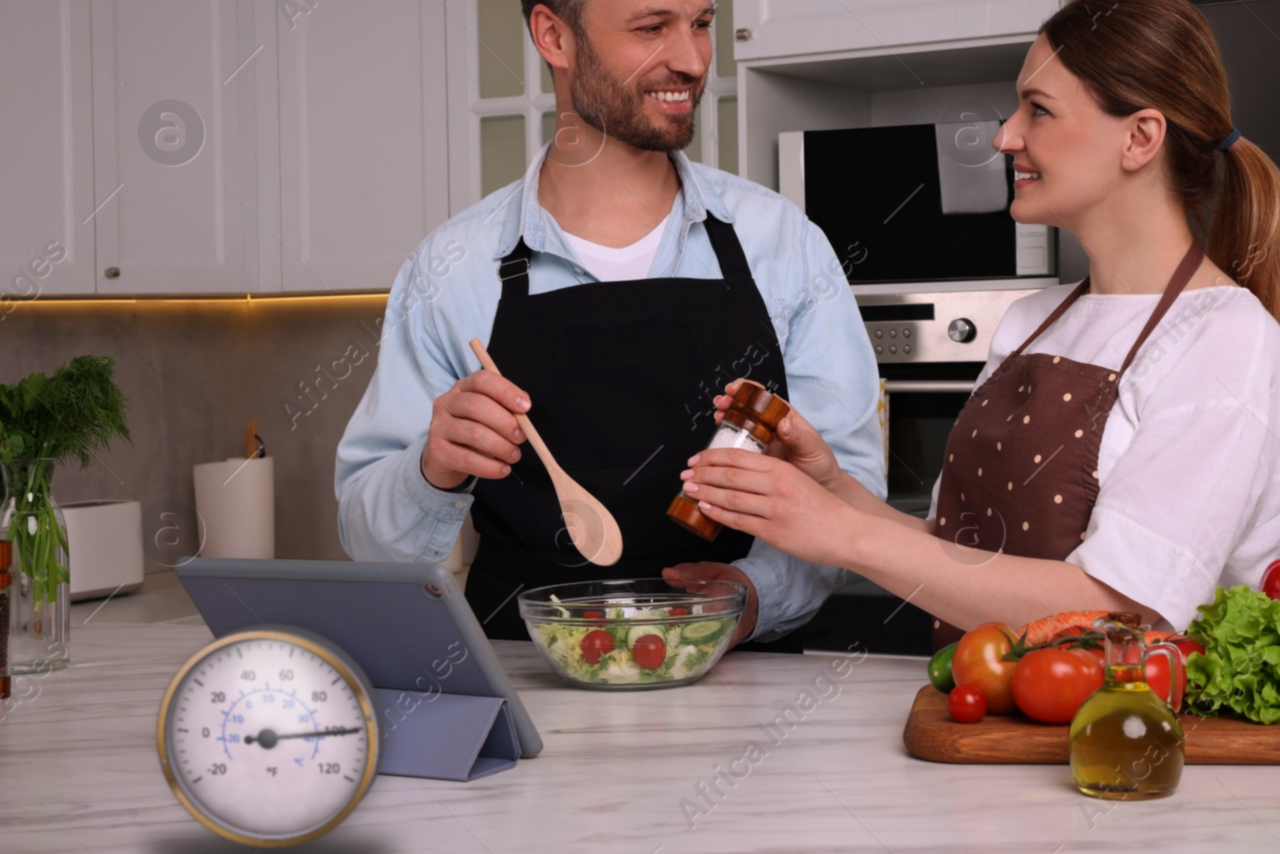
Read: 100 °F
